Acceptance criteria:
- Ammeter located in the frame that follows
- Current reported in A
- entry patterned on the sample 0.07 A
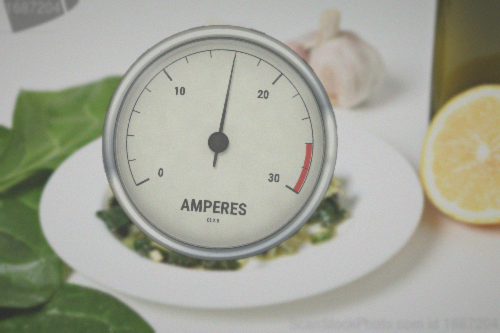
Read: 16 A
